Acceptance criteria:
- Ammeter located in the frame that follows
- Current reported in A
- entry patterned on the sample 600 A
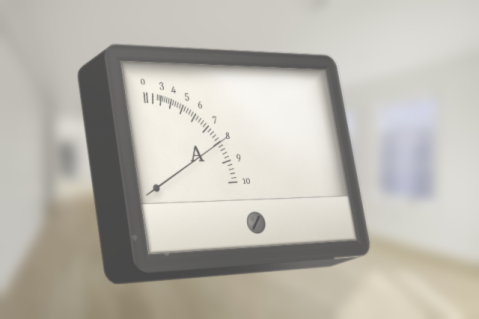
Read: 8 A
